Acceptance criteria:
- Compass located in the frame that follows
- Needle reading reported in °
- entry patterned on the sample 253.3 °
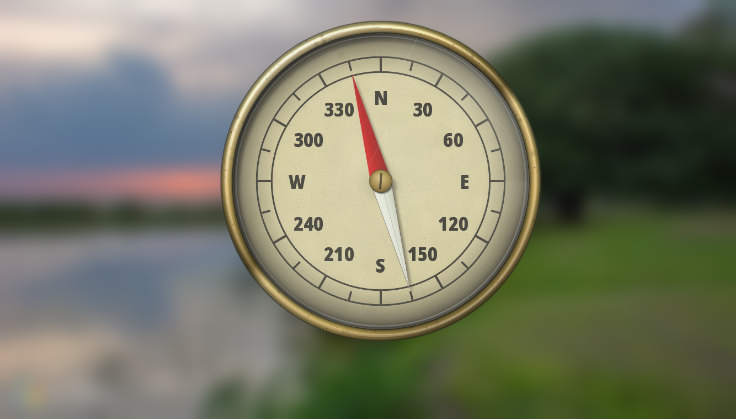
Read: 345 °
